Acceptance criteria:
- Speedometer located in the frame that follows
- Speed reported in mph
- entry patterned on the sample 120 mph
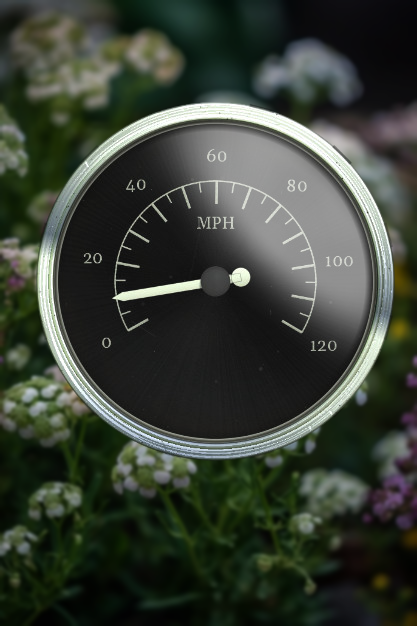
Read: 10 mph
